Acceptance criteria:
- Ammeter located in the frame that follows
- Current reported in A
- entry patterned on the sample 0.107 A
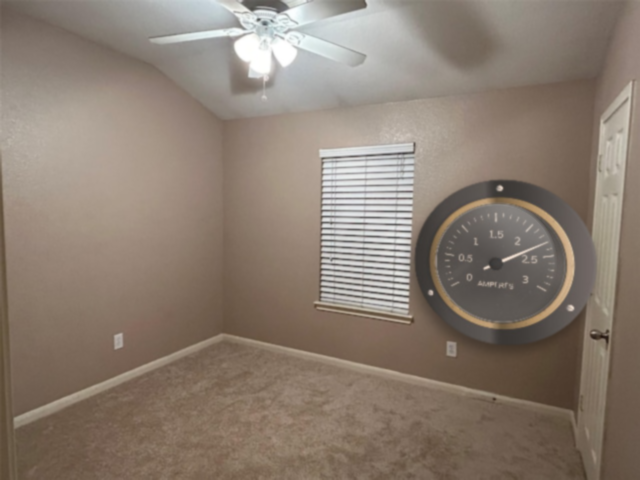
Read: 2.3 A
